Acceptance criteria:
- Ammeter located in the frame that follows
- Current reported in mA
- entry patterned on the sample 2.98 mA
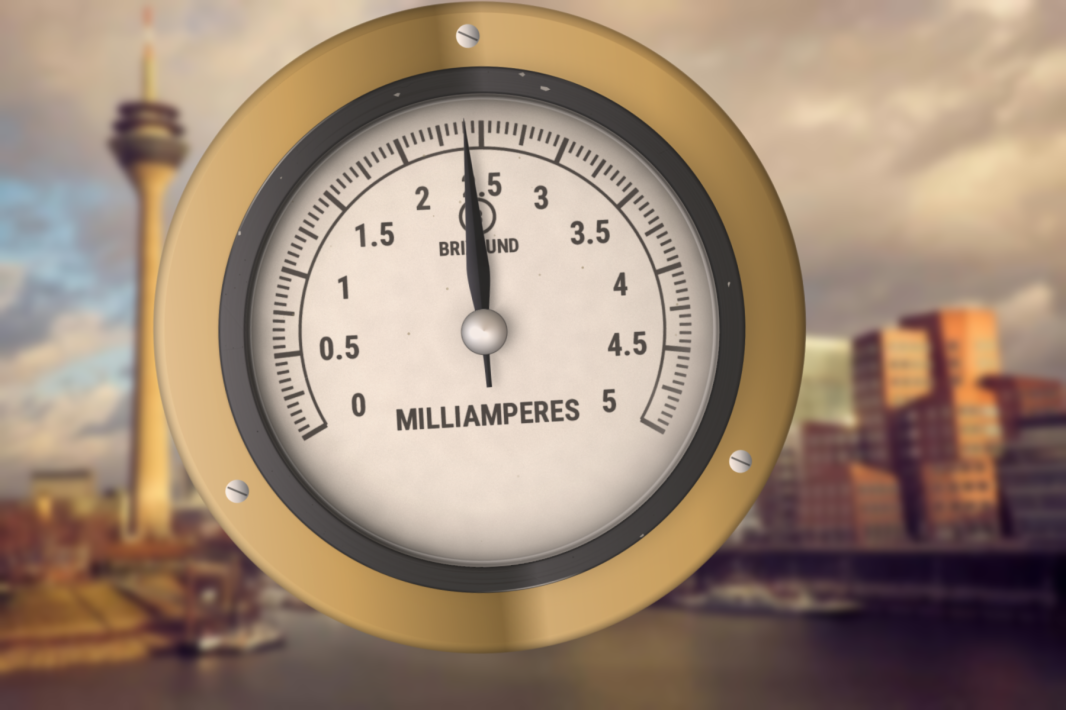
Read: 2.4 mA
